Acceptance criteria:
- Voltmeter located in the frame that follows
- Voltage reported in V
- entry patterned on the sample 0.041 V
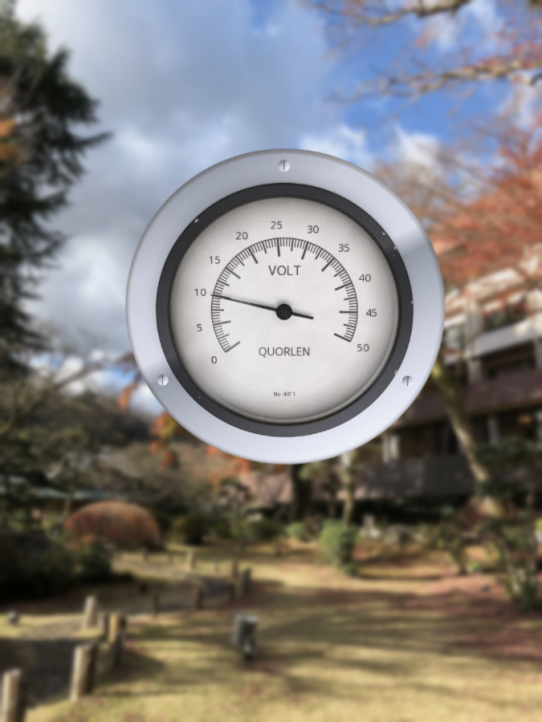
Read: 10 V
